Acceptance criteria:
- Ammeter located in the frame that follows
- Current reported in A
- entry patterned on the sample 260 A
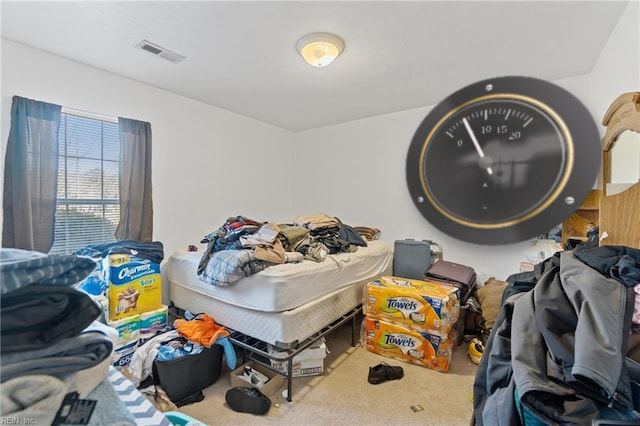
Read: 5 A
